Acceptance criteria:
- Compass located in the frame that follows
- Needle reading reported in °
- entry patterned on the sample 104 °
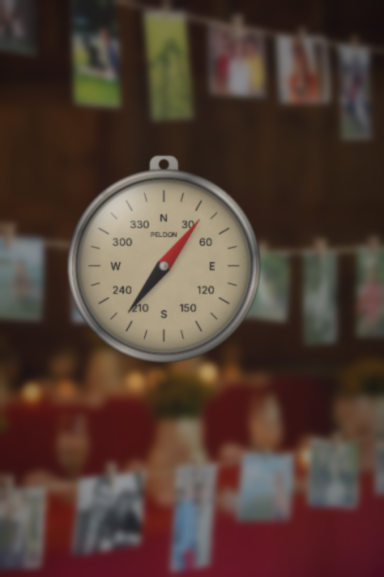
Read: 37.5 °
